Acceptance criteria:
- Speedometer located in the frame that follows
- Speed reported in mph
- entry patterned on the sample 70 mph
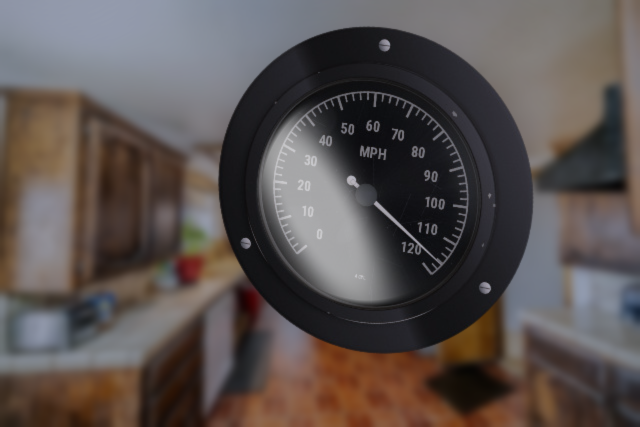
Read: 116 mph
